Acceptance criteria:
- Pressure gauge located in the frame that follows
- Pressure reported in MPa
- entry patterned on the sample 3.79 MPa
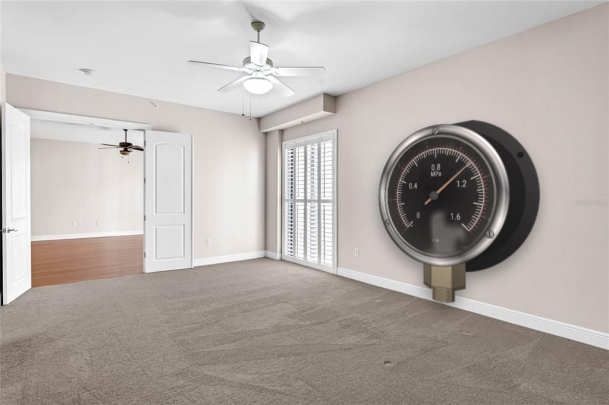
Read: 1.1 MPa
